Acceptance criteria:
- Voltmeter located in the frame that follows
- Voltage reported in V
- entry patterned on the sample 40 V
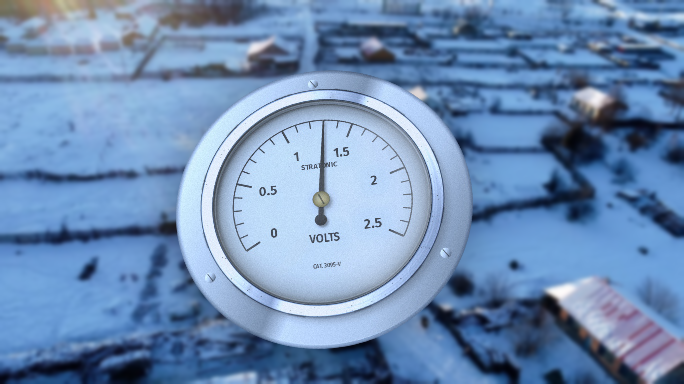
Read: 1.3 V
